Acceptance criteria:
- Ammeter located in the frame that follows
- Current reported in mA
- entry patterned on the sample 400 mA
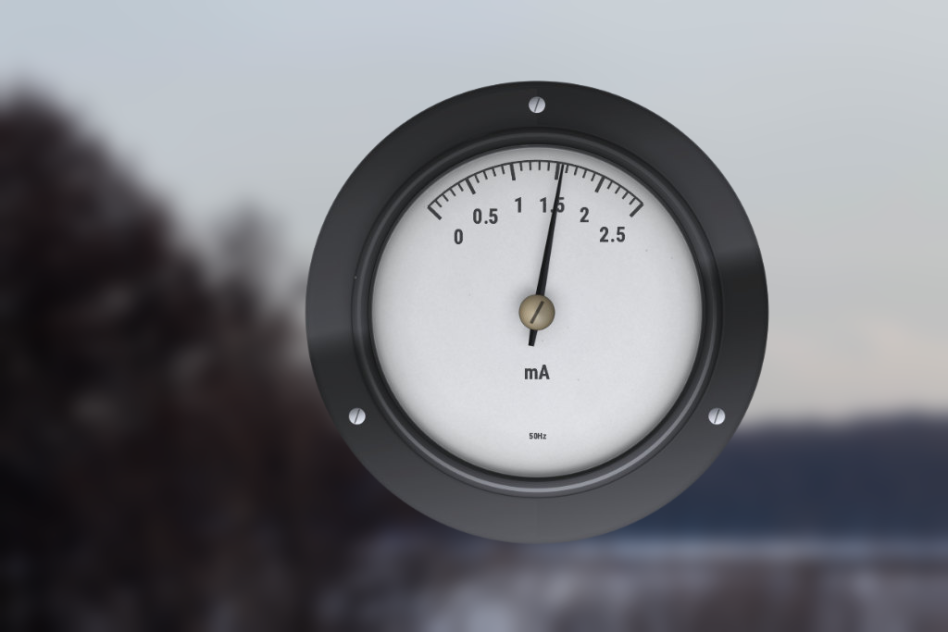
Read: 1.55 mA
